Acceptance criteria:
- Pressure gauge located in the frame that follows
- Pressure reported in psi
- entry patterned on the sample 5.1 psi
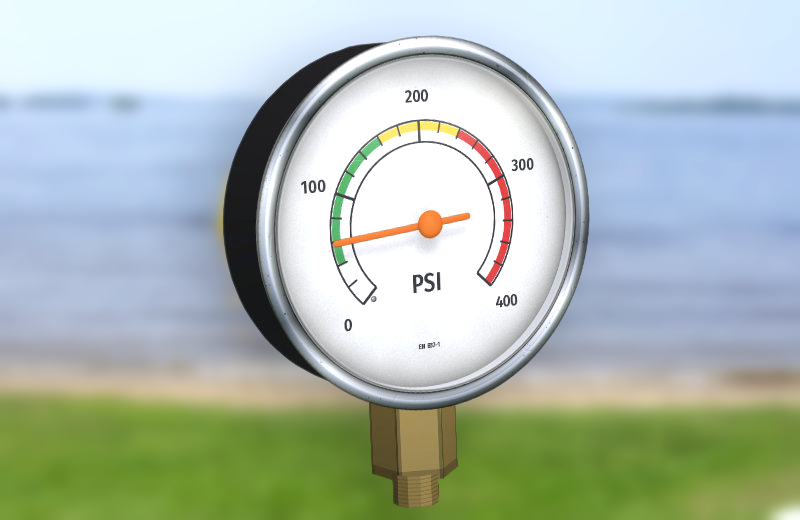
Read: 60 psi
